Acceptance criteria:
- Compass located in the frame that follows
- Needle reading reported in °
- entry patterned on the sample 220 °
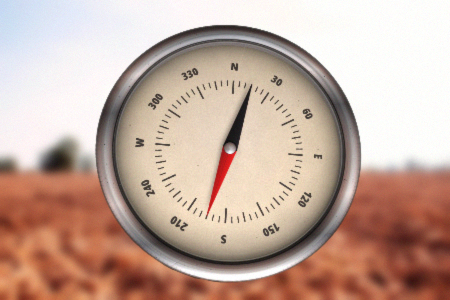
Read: 195 °
